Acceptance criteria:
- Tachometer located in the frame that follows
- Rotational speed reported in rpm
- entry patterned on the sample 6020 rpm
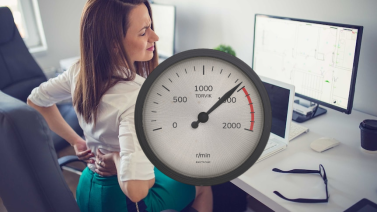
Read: 1450 rpm
